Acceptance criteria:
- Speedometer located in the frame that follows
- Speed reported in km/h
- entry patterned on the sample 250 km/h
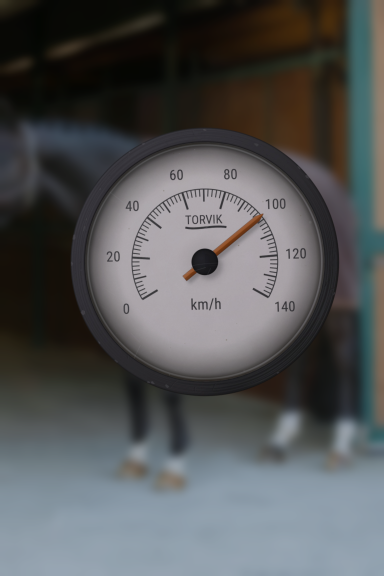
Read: 100 km/h
